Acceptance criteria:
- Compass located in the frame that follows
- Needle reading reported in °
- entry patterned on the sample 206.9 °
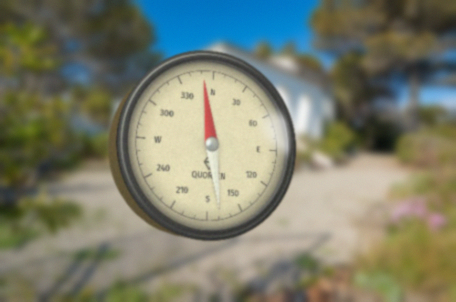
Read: 350 °
